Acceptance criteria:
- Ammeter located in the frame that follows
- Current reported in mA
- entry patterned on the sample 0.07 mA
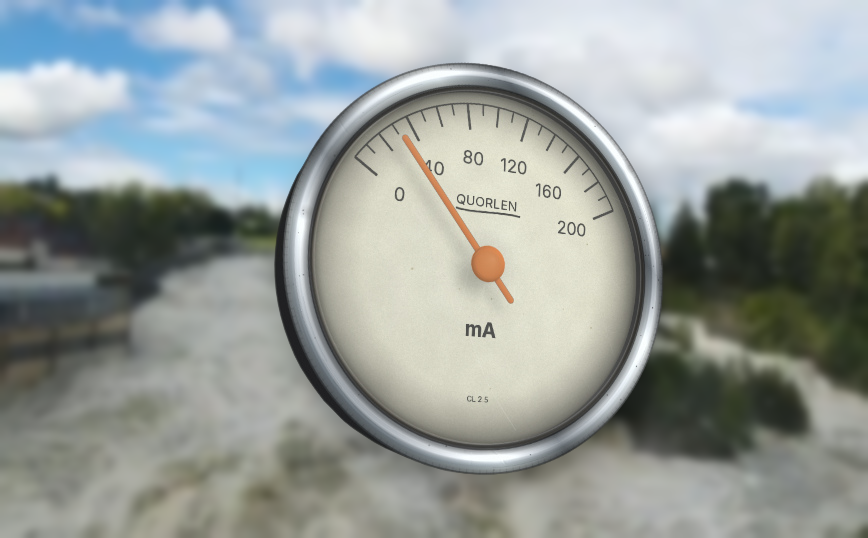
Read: 30 mA
